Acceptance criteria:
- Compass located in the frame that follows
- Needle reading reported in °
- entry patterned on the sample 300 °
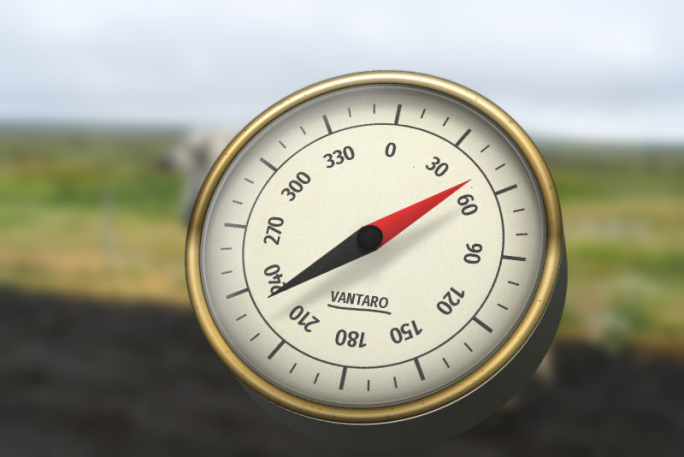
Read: 50 °
